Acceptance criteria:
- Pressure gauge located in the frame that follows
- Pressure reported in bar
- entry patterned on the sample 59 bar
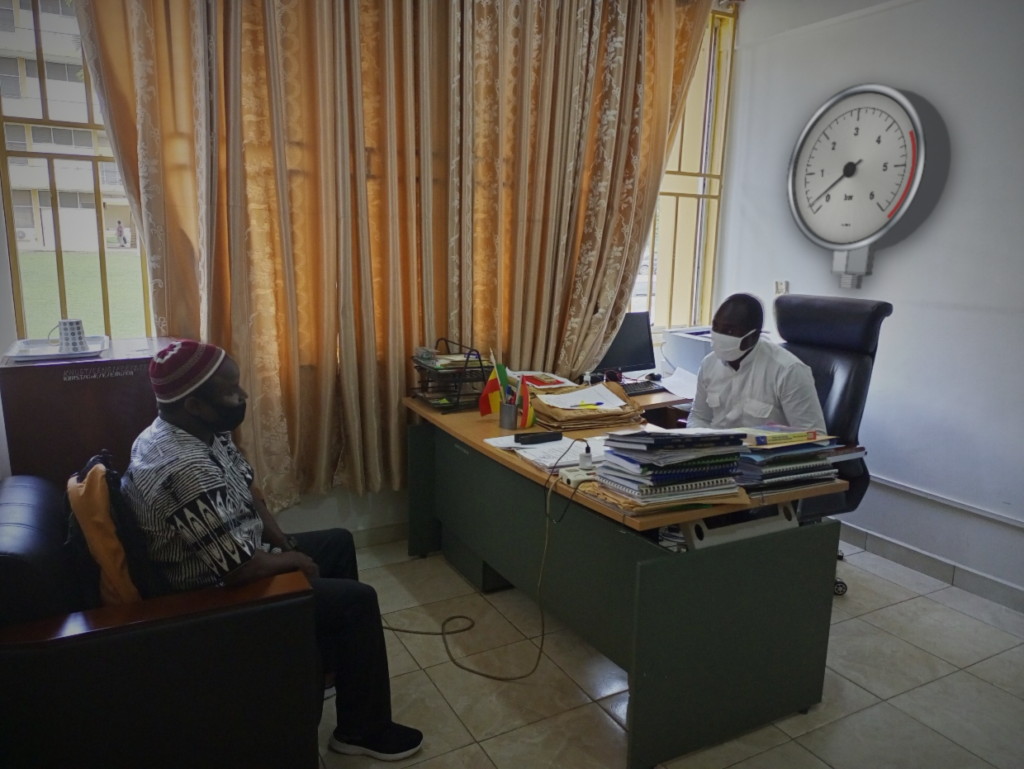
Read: 0.2 bar
